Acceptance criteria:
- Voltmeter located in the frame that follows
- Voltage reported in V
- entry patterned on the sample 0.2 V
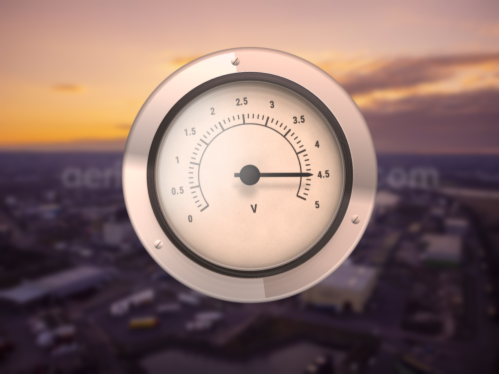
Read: 4.5 V
